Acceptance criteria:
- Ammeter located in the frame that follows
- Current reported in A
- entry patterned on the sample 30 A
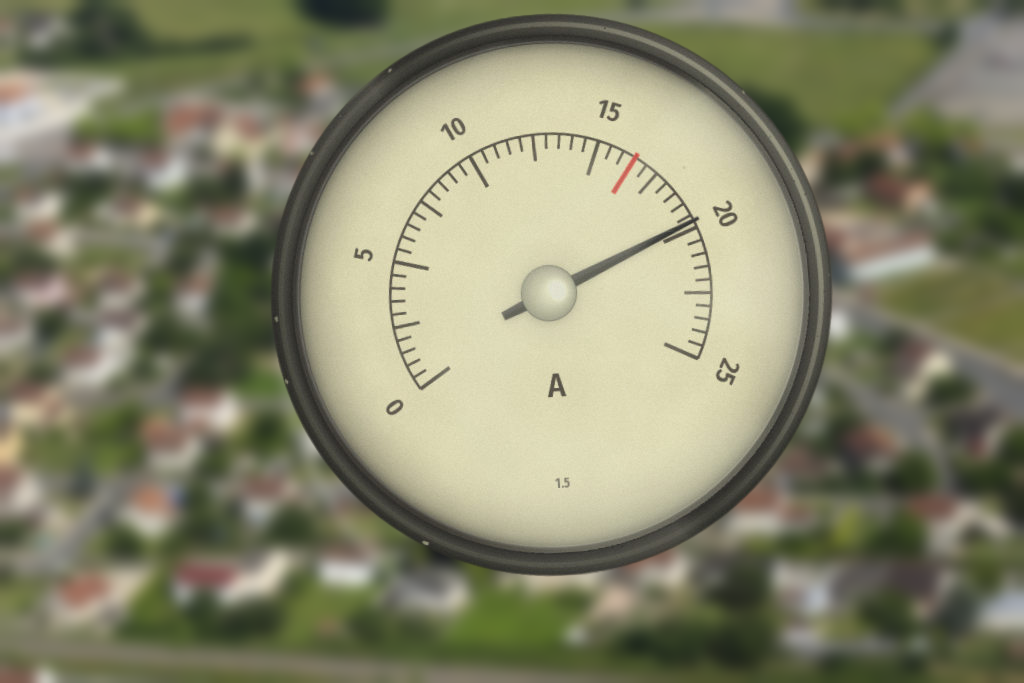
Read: 19.75 A
